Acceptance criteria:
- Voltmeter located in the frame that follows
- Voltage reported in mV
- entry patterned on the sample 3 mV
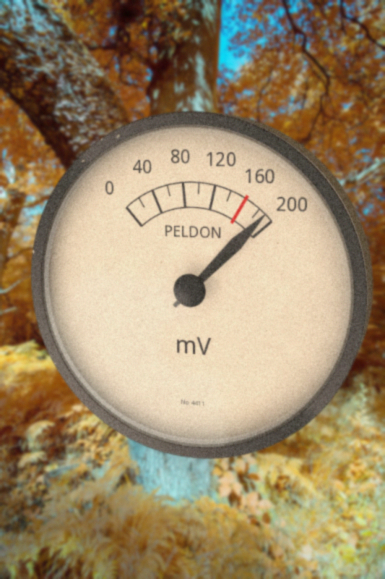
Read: 190 mV
